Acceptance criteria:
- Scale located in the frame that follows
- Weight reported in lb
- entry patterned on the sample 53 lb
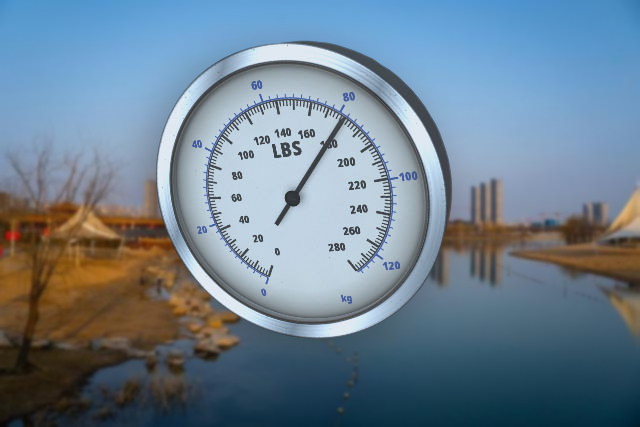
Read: 180 lb
